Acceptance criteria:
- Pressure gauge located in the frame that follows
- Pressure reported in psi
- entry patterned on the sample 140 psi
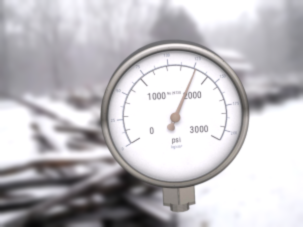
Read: 1800 psi
